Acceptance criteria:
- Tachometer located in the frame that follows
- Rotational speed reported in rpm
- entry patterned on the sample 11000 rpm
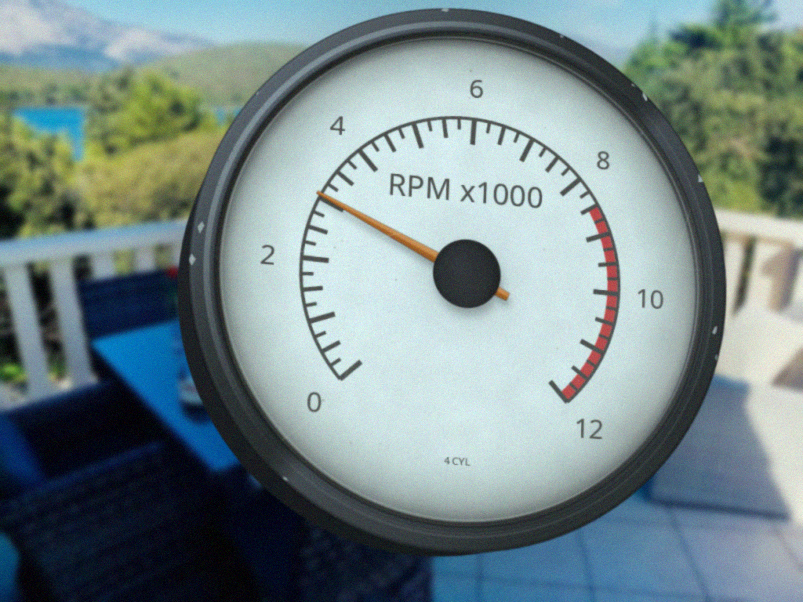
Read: 3000 rpm
